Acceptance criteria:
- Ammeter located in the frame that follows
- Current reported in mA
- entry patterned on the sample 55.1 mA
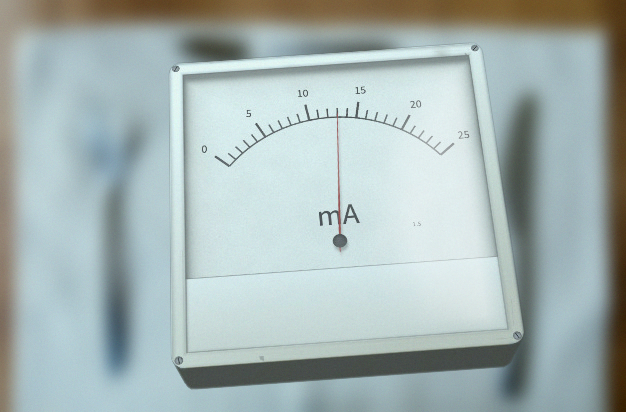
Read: 13 mA
